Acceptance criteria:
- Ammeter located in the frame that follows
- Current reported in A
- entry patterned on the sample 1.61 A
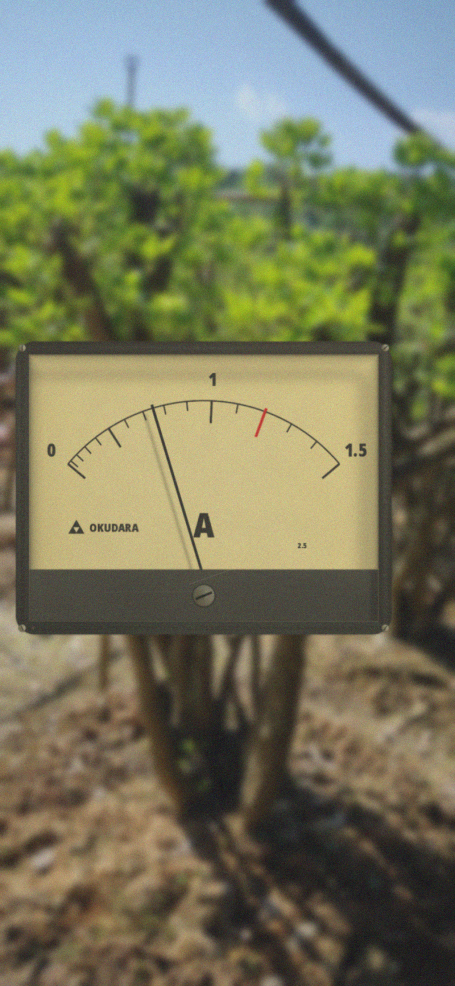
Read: 0.75 A
